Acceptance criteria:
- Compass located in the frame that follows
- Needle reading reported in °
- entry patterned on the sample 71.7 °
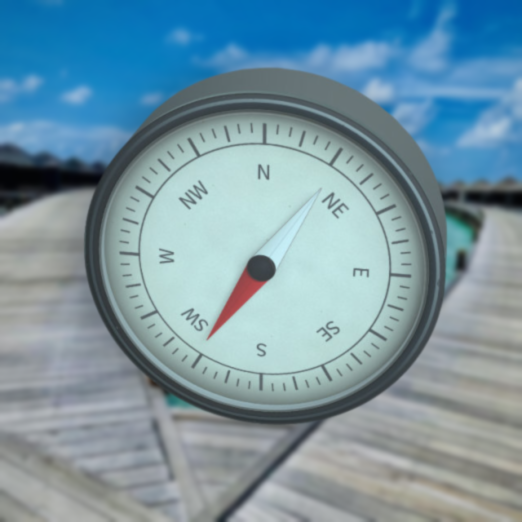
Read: 212.5 °
